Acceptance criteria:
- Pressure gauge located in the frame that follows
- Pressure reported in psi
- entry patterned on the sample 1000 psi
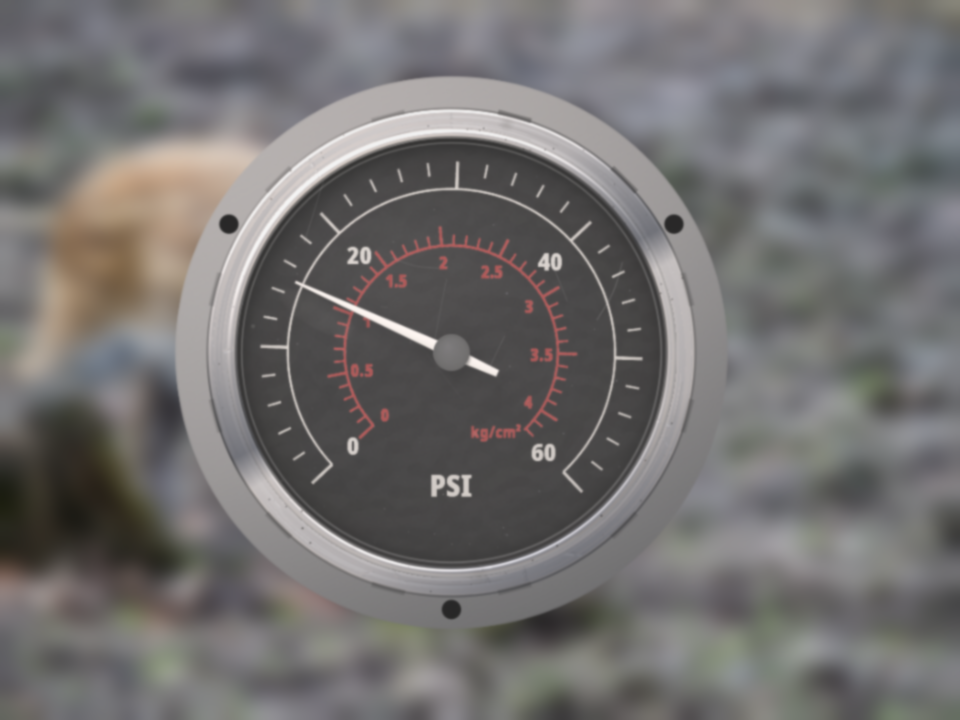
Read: 15 psi
